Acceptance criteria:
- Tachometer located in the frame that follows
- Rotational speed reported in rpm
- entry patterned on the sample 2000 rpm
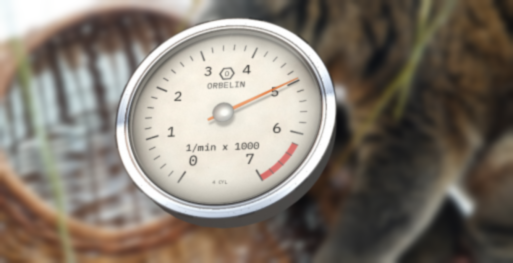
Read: 5000 rpm
